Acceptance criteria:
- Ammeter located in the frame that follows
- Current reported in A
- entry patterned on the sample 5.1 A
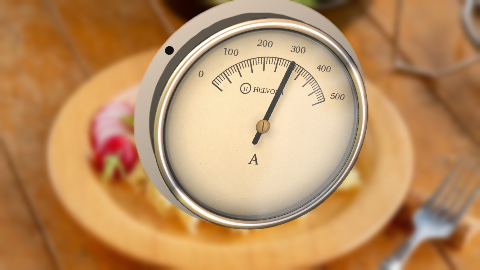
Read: 300 A
